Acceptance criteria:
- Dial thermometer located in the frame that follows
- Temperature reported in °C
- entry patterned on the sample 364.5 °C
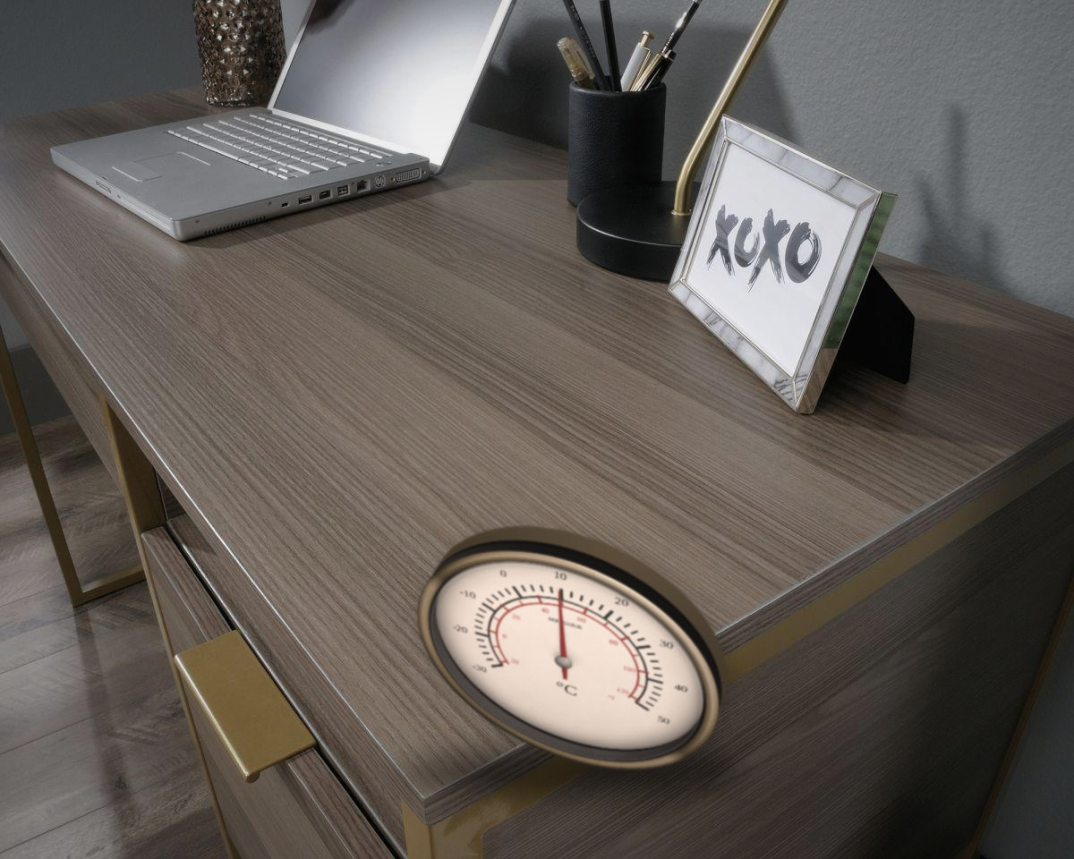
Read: 10 °C
